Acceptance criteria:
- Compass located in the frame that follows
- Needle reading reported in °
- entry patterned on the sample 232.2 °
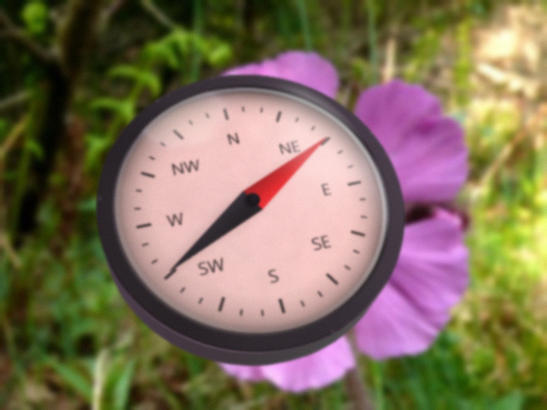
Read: 60 °
